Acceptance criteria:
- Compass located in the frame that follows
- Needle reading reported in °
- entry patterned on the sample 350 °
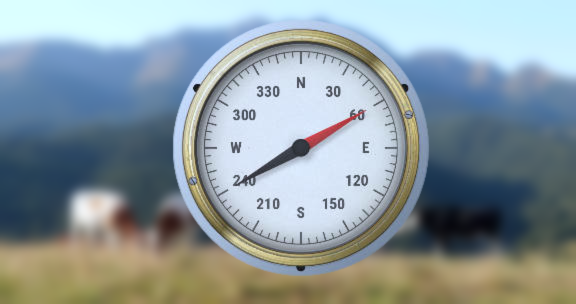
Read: 60 °
